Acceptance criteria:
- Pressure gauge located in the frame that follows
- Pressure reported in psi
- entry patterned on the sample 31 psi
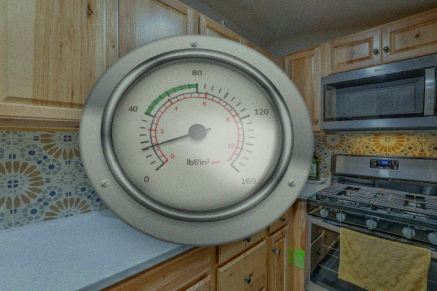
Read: 15 psi
